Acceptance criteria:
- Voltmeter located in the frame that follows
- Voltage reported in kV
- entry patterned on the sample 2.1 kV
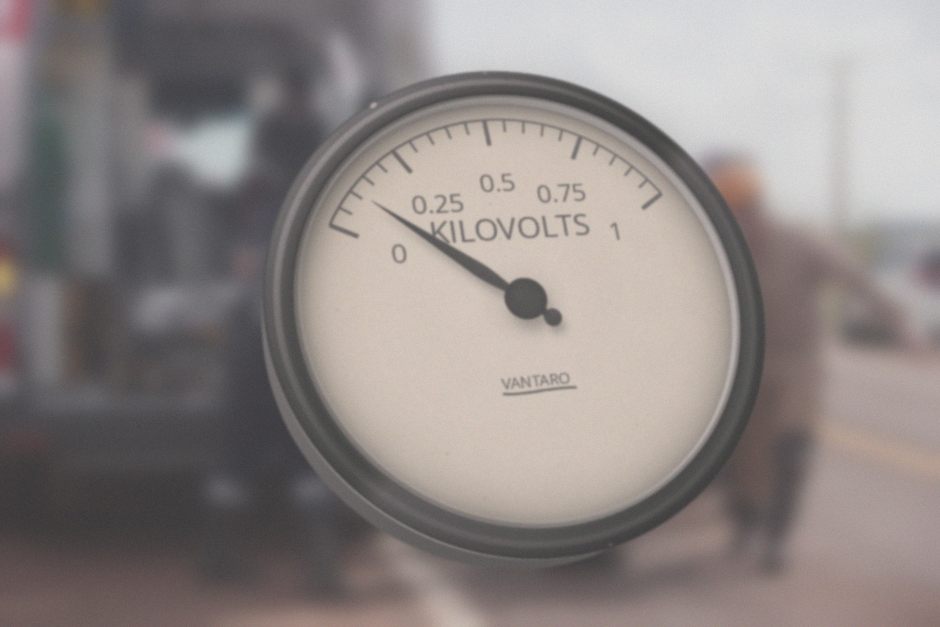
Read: 0.1 kV
